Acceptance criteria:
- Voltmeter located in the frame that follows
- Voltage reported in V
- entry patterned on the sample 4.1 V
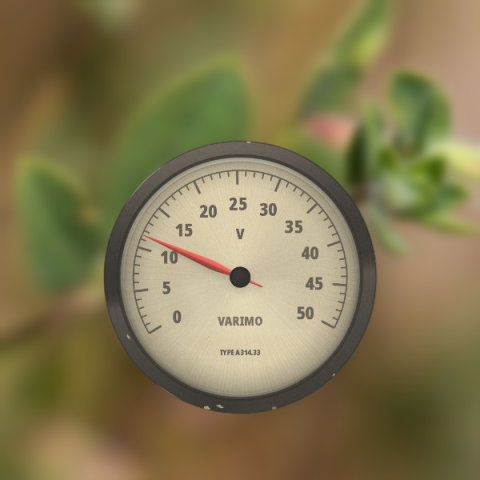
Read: 11.5 V
